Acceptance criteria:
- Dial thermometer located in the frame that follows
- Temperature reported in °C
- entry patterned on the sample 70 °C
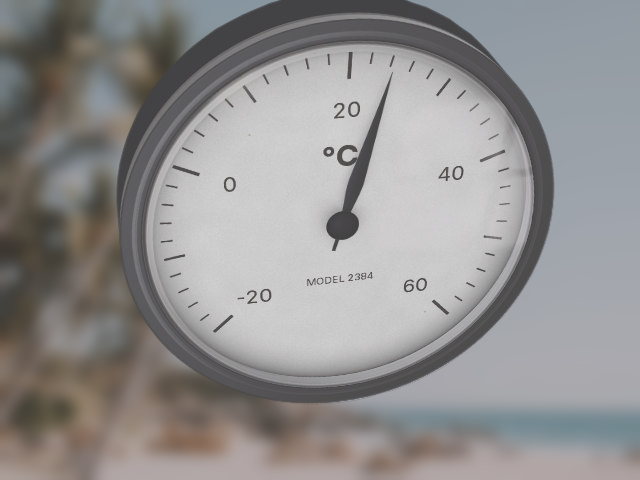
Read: 24 °C
